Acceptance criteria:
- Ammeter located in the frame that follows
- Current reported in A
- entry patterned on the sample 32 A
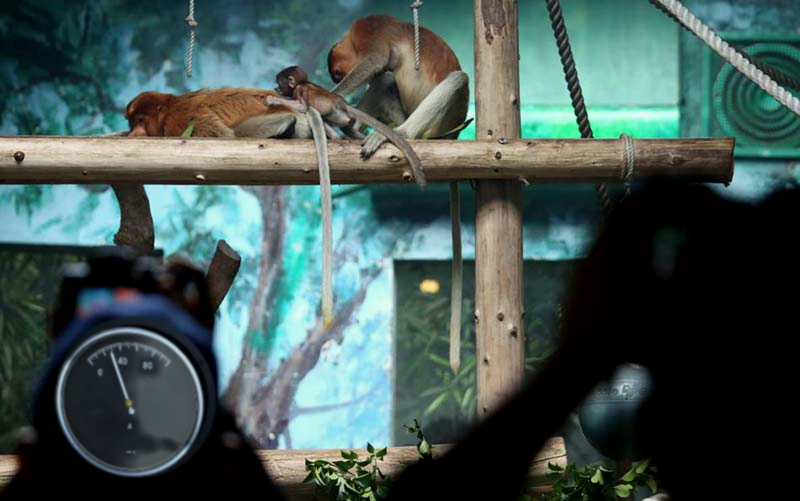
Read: 30 A
